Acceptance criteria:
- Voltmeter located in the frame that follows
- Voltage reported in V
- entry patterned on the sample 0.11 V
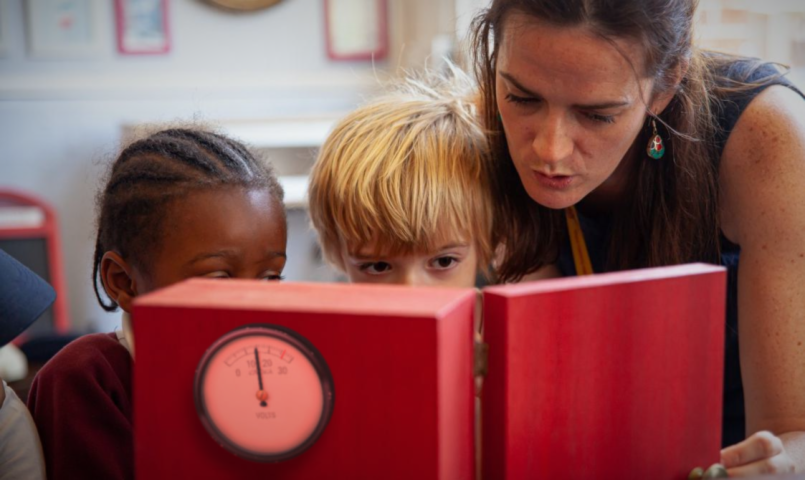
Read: 15 V
